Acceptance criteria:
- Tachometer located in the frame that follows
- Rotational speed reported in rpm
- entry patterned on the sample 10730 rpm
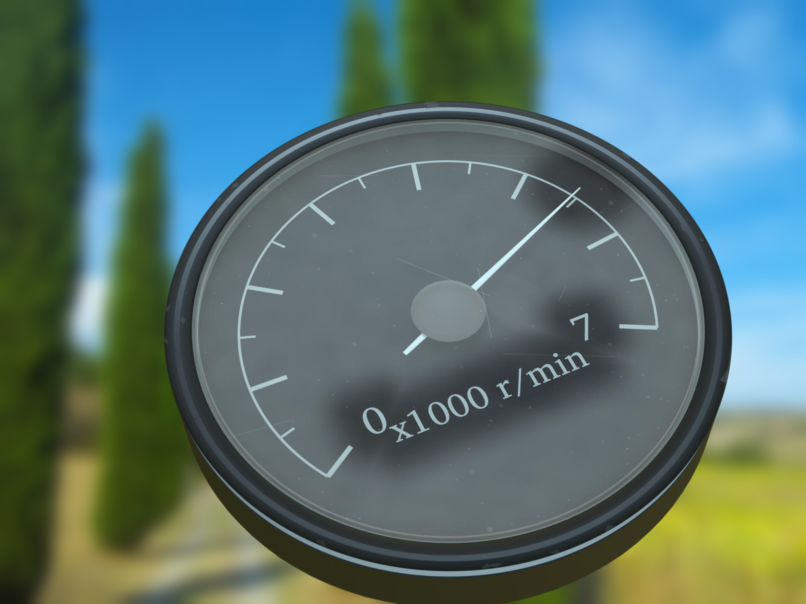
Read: 5500 rpm
